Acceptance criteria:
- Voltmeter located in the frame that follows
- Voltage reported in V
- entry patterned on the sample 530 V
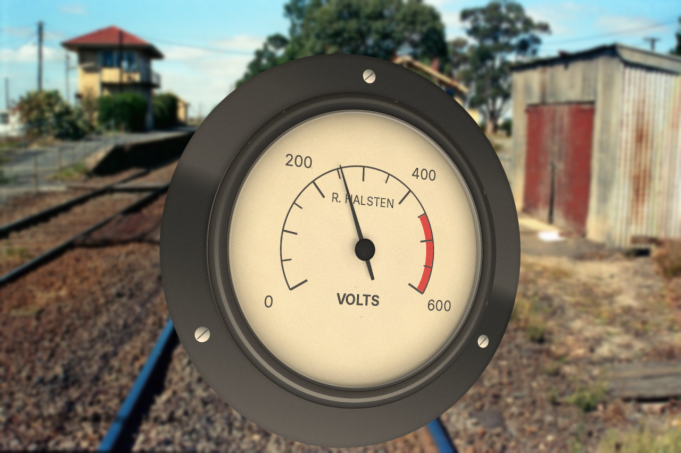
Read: 250 V
